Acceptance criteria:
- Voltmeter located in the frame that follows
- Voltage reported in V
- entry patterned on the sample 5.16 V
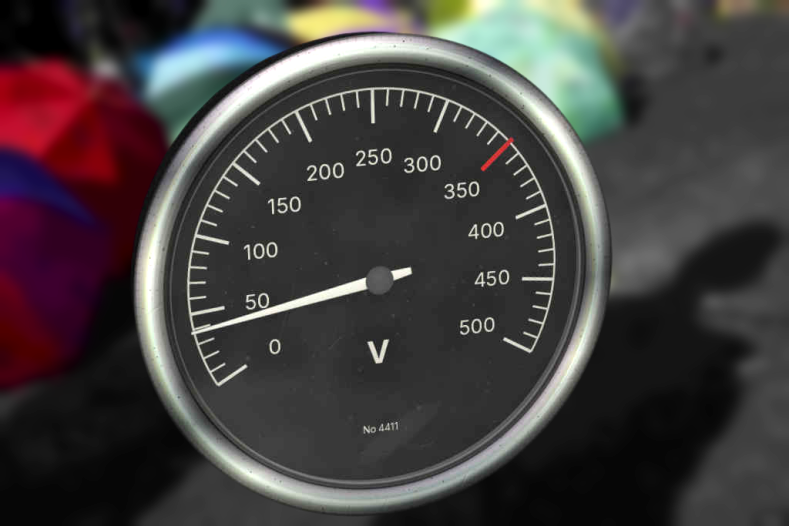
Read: 40 V
